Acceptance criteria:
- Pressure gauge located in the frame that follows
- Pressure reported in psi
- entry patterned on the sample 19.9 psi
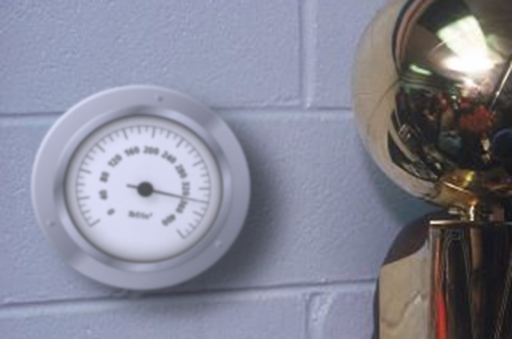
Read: 340 psi
